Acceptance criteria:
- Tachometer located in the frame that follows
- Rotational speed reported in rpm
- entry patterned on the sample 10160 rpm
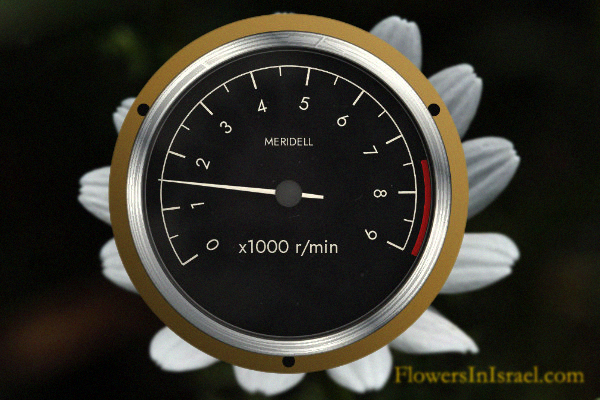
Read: 1500 rpm
